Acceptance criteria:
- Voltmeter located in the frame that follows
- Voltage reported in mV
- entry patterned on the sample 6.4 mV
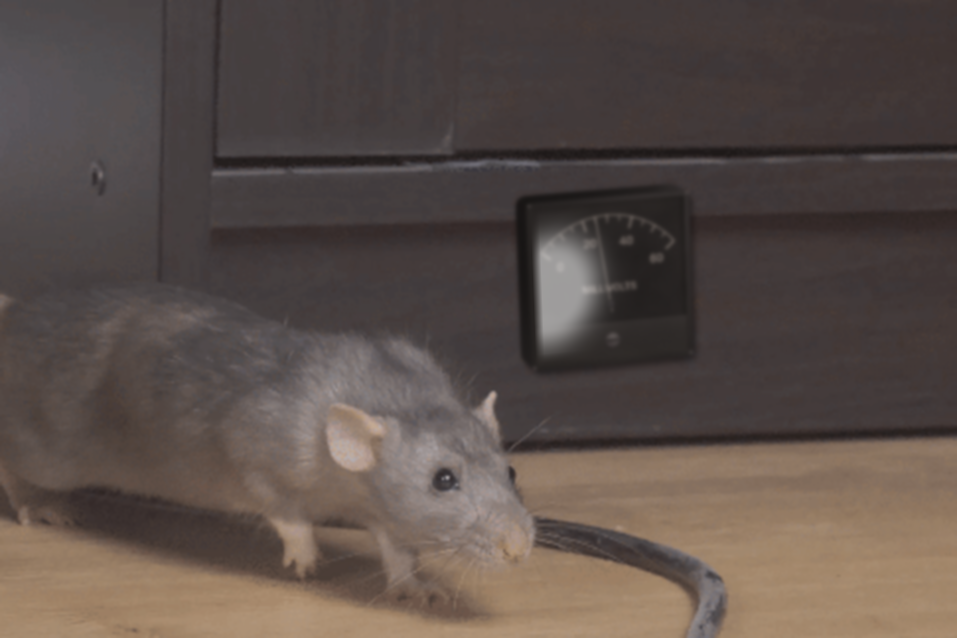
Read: 25 mV
